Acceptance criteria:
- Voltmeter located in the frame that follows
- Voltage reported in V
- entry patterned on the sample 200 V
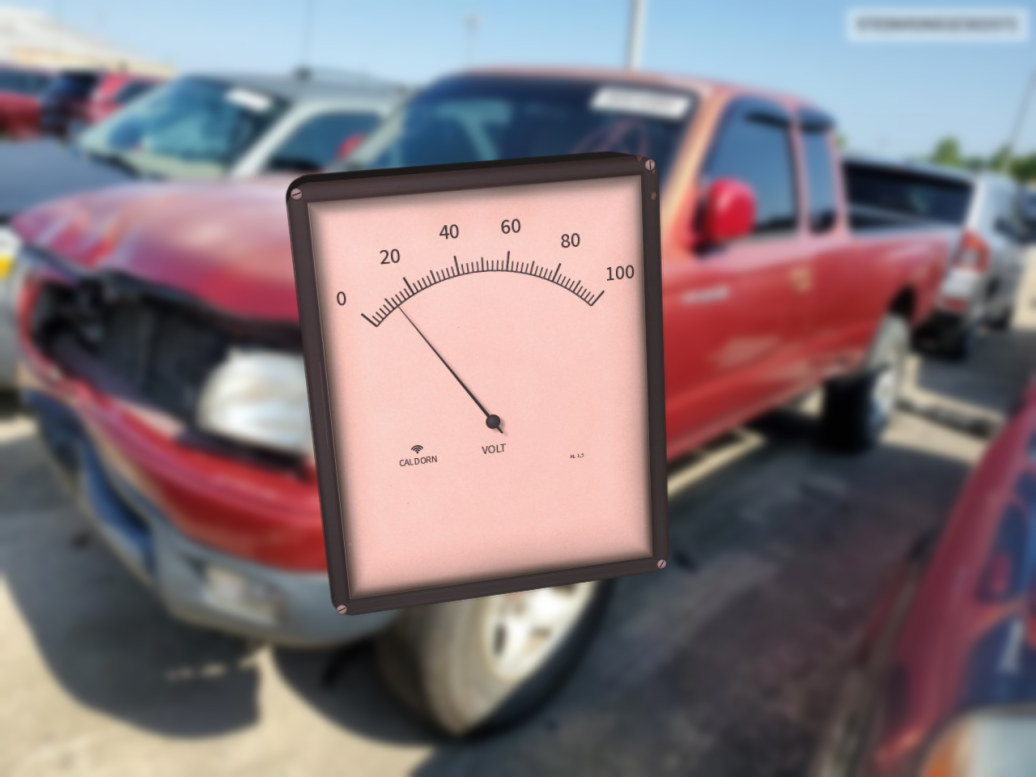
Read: 12 V
